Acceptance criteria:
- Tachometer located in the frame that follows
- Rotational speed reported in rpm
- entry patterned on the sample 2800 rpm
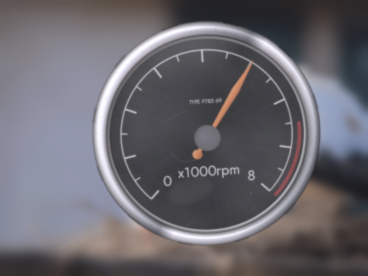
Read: 5000 rpm
